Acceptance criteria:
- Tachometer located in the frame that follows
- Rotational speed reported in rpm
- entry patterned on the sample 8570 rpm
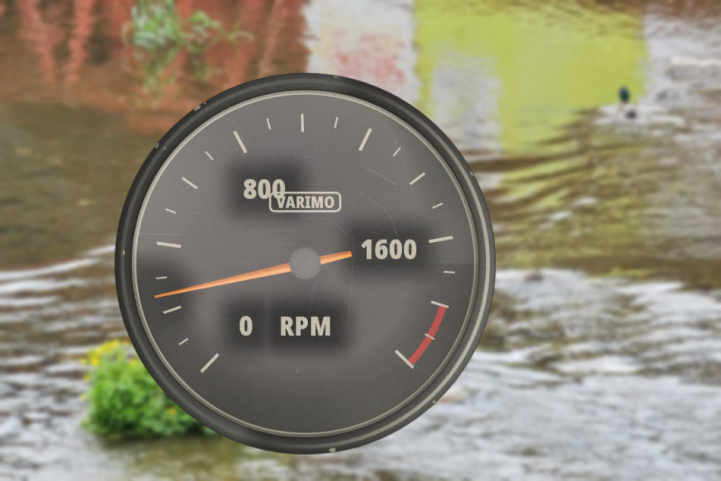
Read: 250 rpm
